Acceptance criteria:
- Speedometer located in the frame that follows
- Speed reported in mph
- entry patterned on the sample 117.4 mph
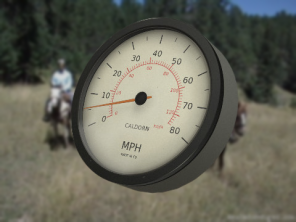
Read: 5 mph
